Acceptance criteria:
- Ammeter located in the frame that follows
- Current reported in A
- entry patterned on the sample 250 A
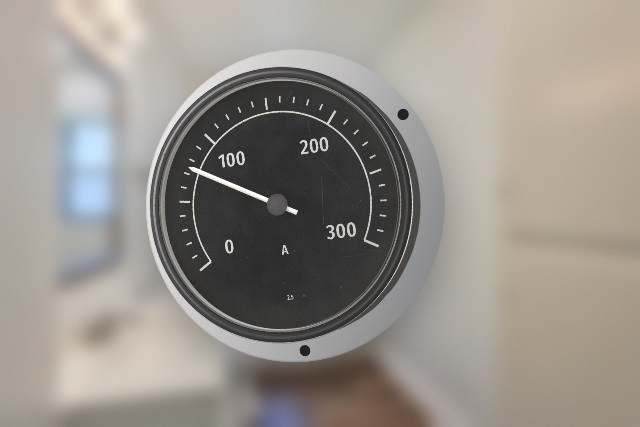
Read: 75 A
